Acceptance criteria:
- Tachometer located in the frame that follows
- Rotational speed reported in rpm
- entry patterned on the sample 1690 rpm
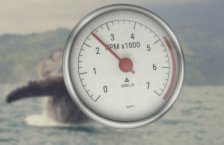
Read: 2400 rpm
